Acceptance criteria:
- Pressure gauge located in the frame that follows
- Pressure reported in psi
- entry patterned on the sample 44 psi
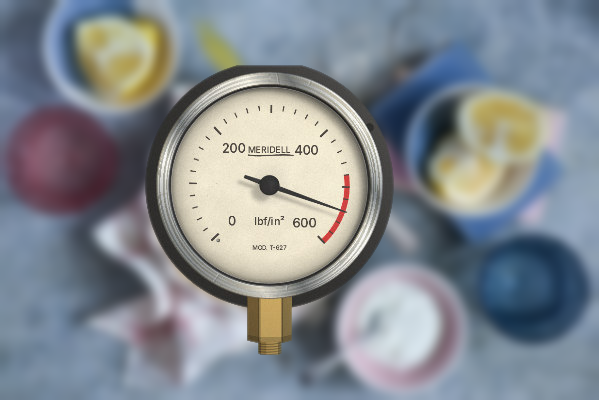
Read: 540 psi
